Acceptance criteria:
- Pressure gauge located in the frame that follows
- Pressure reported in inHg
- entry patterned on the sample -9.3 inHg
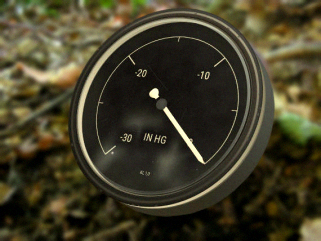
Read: 0 inHg
